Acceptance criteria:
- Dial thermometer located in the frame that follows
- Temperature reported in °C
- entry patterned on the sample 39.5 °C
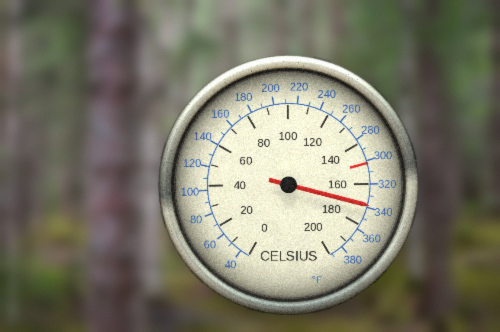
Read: 170 °C
